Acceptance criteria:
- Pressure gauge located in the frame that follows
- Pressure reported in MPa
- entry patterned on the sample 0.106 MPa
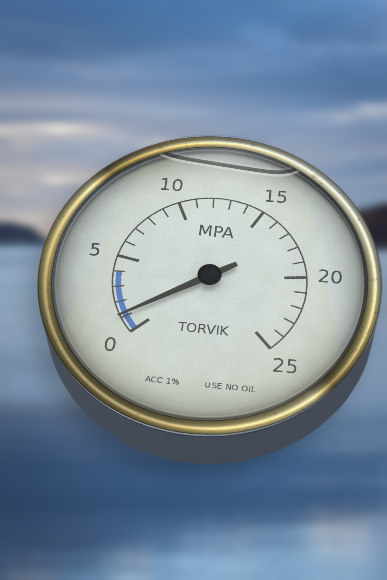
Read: 1 MPa
